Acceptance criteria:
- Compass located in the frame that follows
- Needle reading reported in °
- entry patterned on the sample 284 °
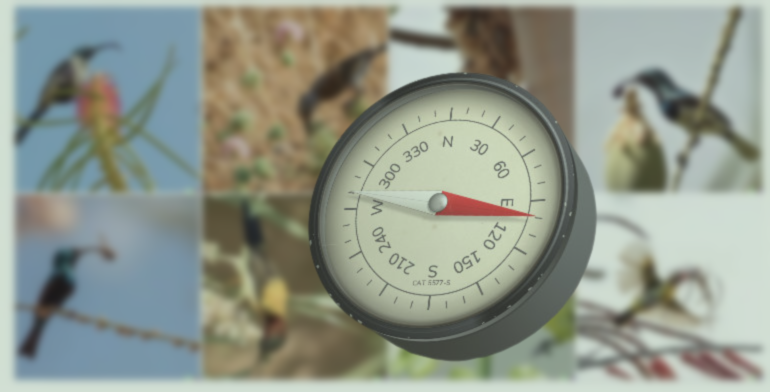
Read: 100 °
